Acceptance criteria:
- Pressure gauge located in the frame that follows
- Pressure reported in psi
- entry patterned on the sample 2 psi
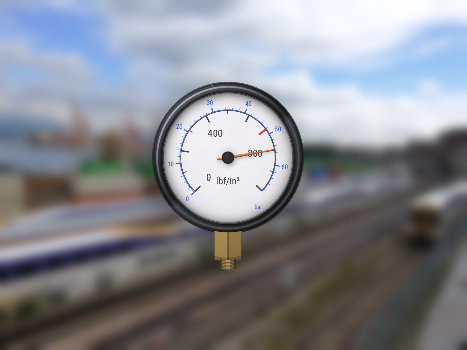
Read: 800 psi
